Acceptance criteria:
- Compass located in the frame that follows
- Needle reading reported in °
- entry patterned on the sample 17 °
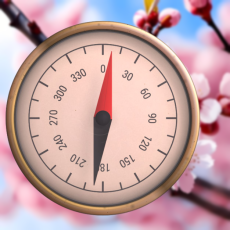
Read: 7.5 °
